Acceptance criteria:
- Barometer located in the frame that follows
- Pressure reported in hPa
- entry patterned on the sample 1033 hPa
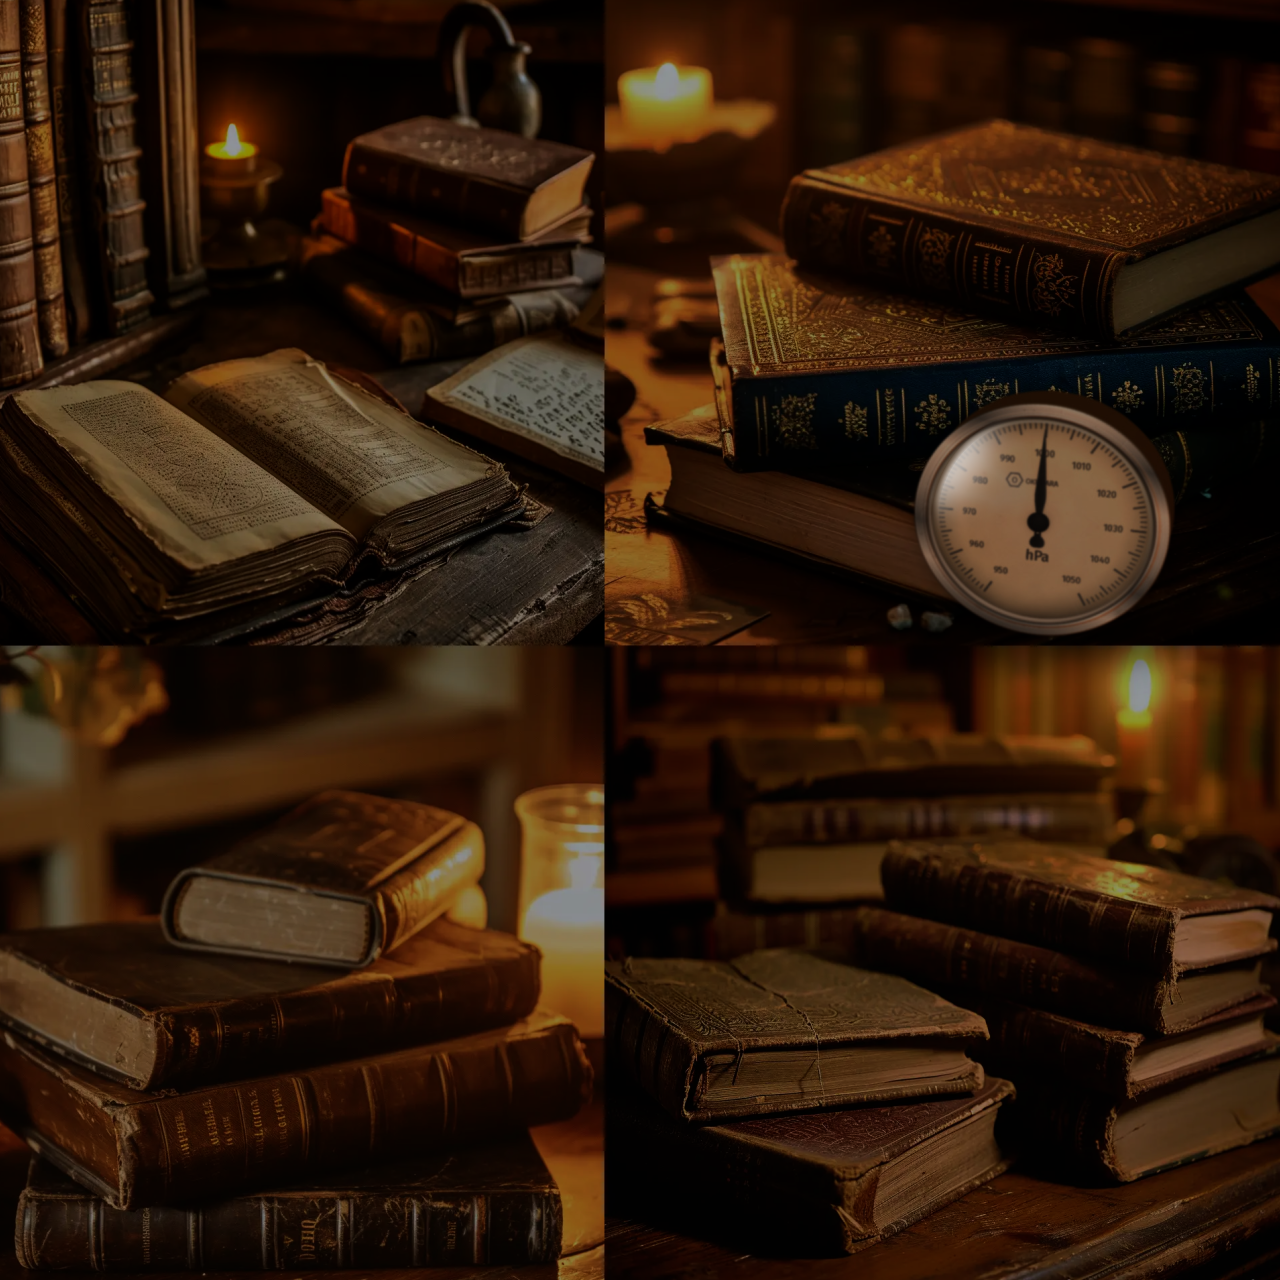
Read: 1000 hPa
